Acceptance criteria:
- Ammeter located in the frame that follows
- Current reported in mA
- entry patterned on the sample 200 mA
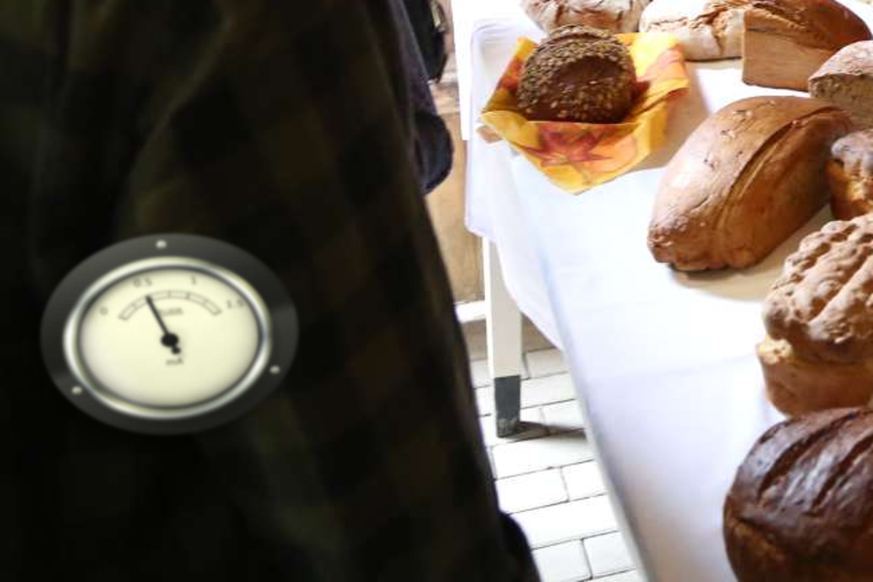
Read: 0.5 mA
